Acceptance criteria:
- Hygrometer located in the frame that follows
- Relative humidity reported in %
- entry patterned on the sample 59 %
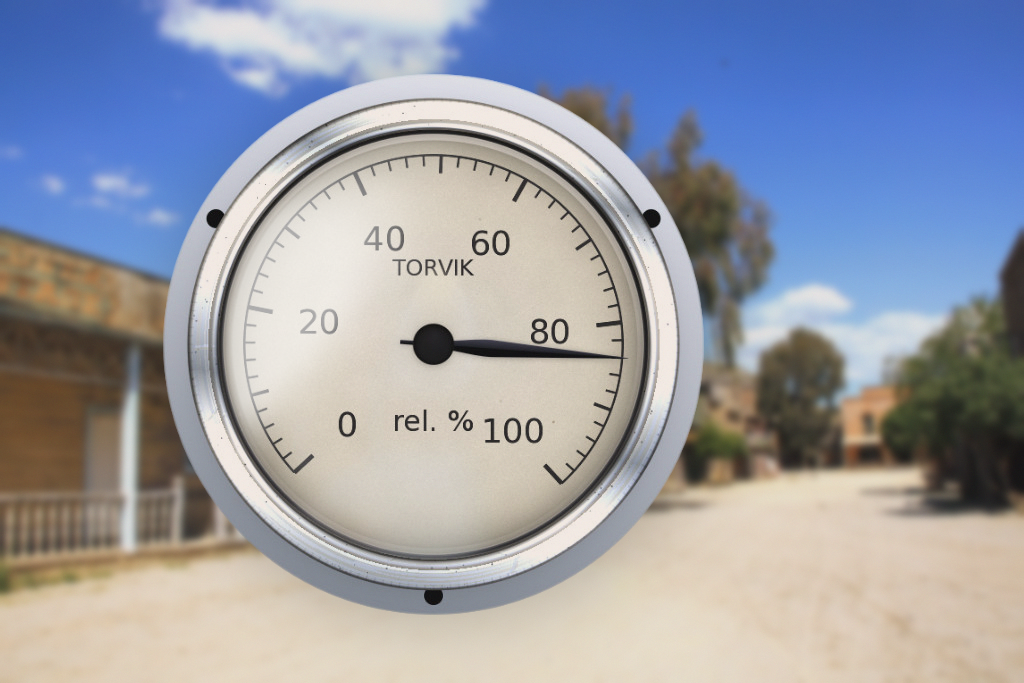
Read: 84 %
